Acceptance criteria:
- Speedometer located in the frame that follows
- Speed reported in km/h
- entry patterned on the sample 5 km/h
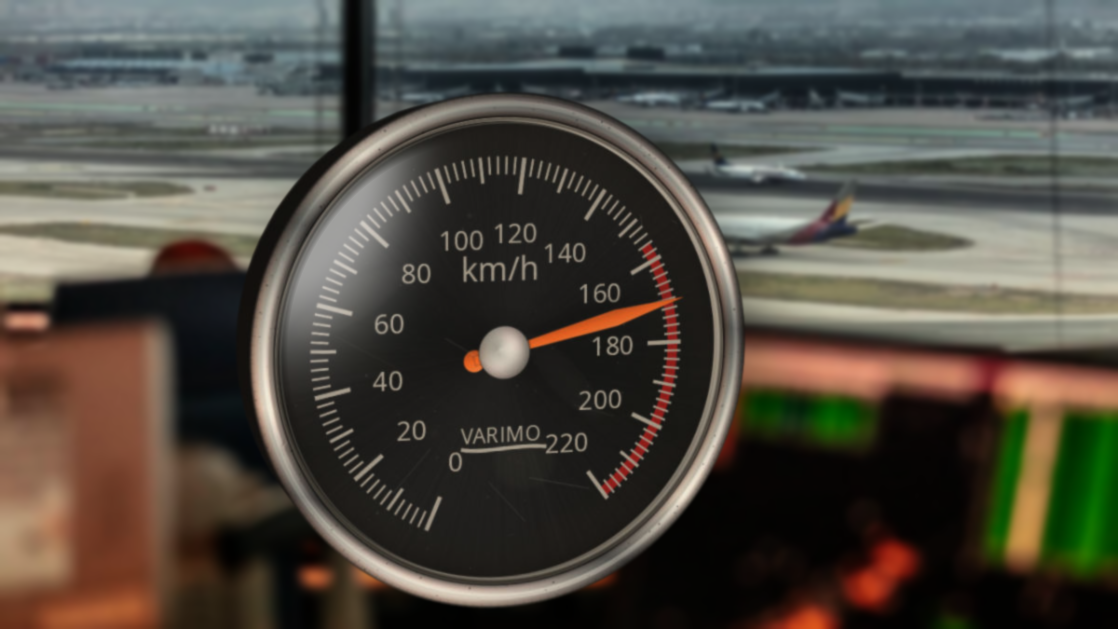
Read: 170 km/h
